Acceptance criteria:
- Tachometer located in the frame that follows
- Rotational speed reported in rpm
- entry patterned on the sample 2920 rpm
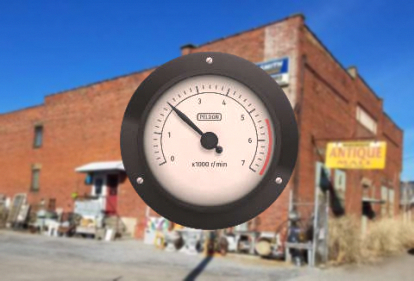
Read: 2000 rpm
